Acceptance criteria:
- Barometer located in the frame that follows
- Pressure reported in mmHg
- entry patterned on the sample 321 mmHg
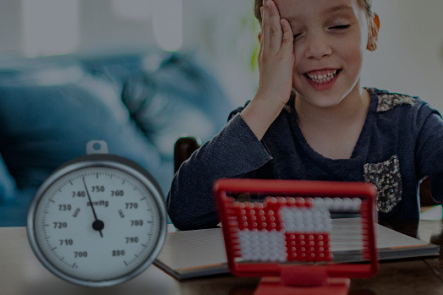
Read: 745 mmHg
